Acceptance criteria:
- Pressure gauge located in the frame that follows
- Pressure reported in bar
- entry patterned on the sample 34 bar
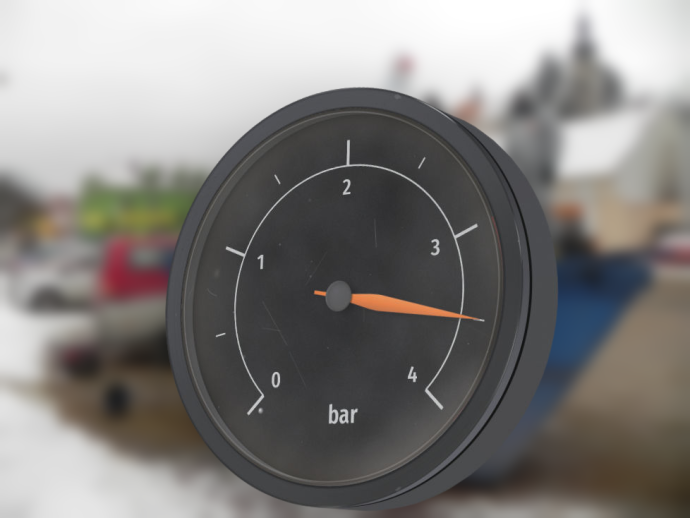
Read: 3.5 bar
